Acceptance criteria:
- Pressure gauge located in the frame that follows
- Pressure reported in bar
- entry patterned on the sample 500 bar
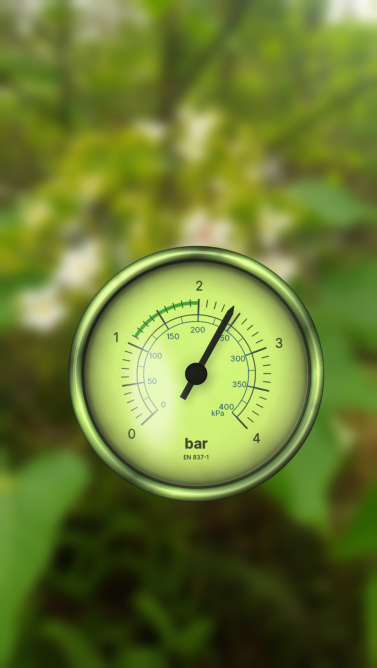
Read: 2.4 bar
